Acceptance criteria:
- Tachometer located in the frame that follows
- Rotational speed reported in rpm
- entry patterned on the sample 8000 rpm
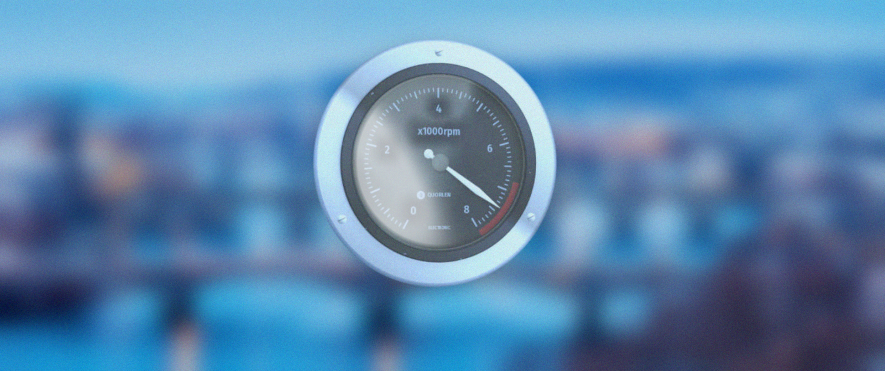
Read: 7400 rpm
